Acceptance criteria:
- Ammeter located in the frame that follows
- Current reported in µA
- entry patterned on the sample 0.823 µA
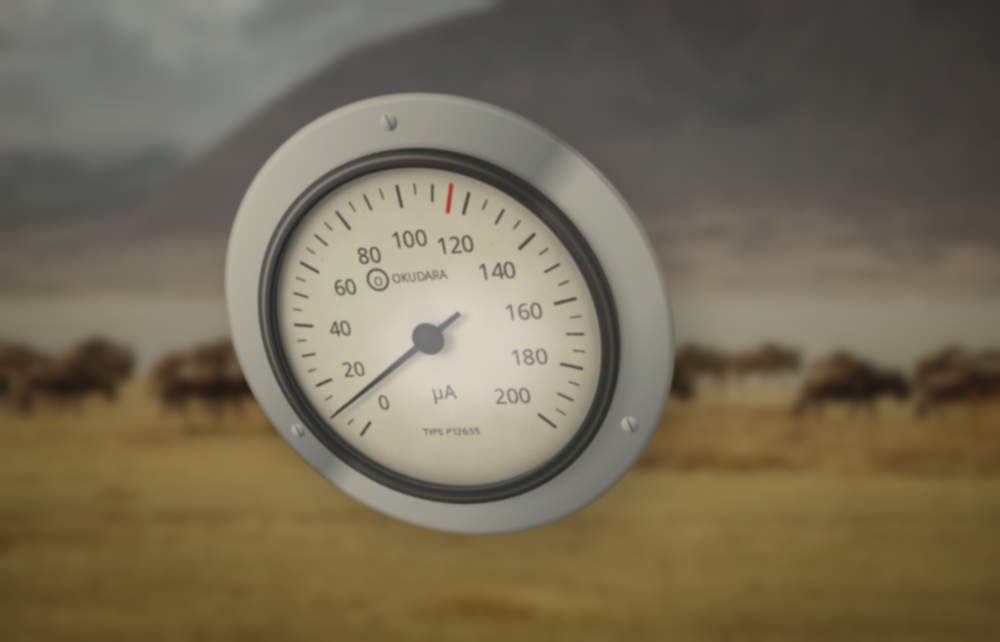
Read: 10 µA
